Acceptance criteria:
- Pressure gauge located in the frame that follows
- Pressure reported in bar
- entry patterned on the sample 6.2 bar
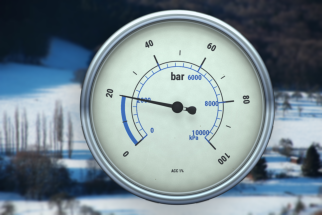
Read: 20 bar
